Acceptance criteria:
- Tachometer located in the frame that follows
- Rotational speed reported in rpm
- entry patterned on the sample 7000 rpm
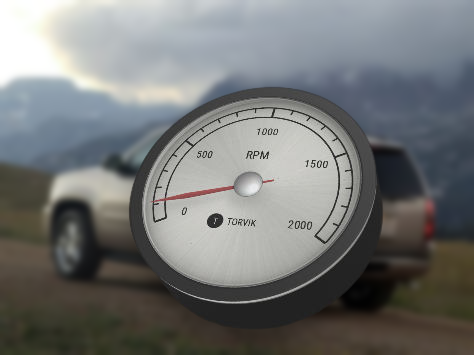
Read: 100 rpm
